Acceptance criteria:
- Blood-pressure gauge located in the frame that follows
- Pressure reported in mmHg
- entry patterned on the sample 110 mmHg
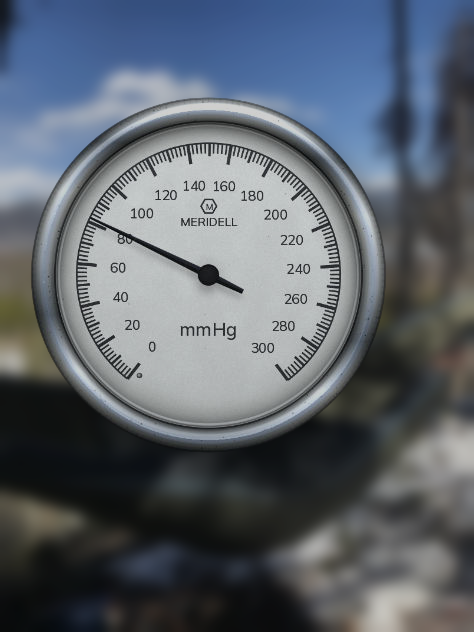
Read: 82 mmHg
